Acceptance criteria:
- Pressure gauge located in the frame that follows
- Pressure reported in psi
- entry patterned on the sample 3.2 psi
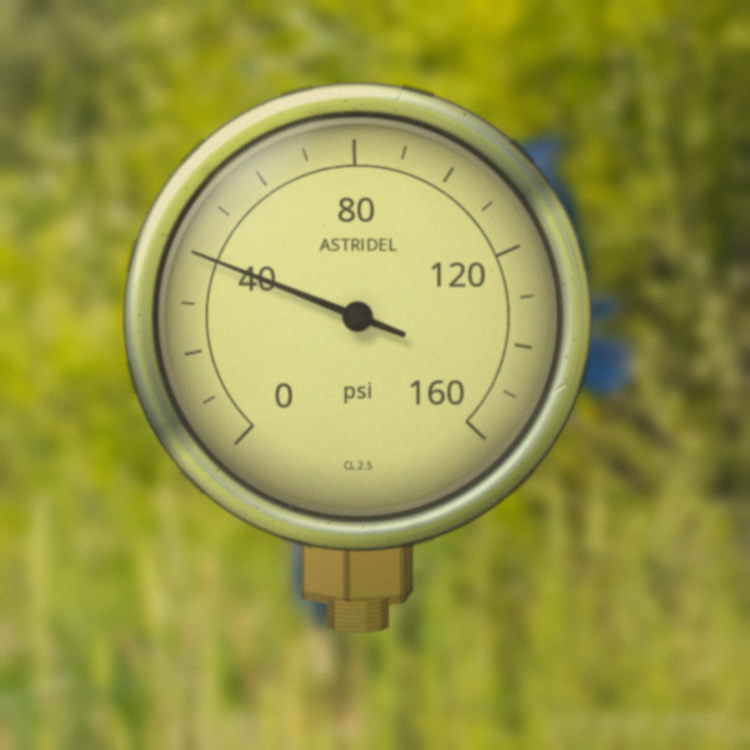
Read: 40 psi
